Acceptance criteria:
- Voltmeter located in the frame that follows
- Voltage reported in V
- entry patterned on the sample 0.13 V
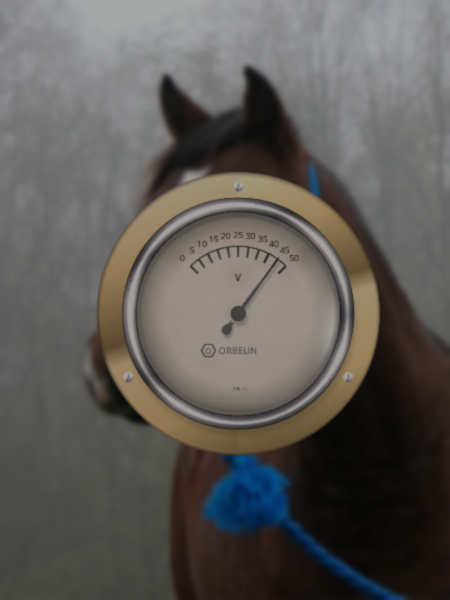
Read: 45 V
